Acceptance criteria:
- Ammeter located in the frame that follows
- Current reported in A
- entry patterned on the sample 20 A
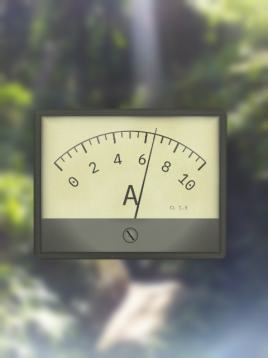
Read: 6.5 A
